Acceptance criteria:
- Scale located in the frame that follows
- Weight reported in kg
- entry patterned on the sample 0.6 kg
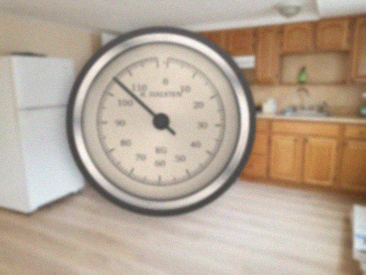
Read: 105 kg
